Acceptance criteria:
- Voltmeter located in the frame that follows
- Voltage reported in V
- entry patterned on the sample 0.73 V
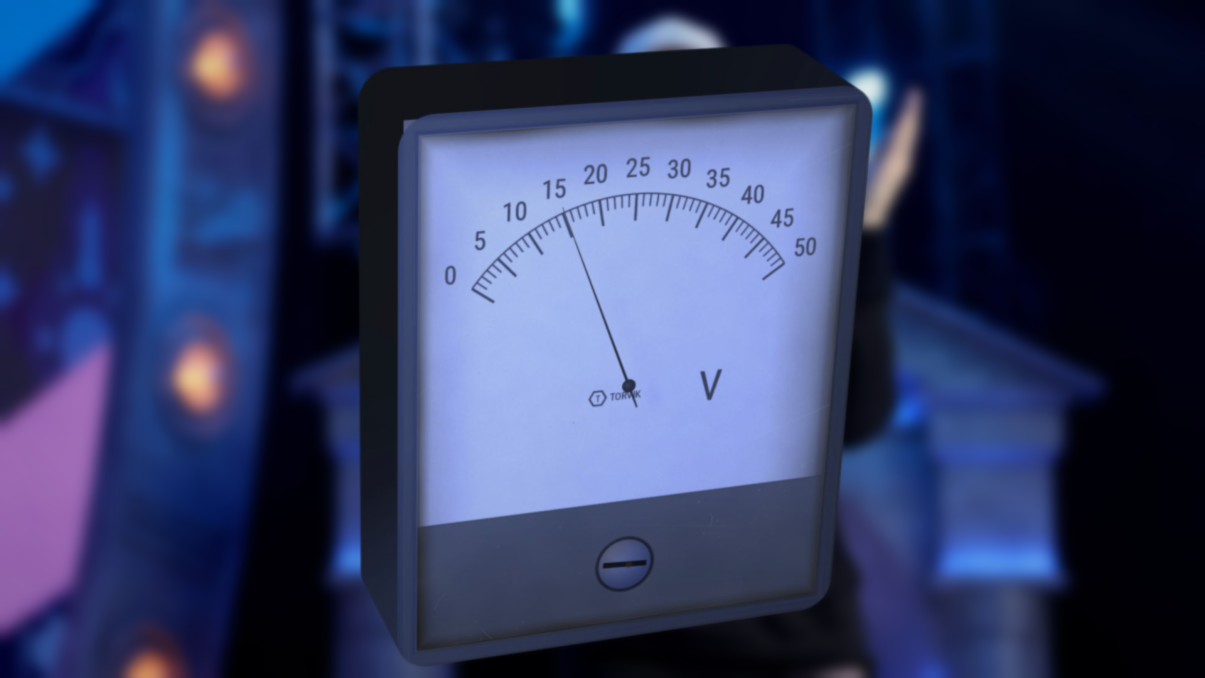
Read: 15 V
